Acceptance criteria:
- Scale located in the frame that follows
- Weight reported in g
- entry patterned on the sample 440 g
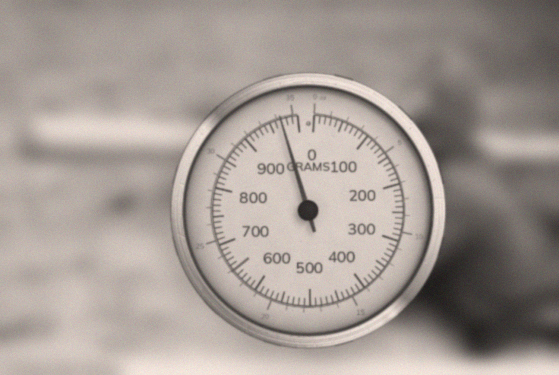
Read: 970 g
